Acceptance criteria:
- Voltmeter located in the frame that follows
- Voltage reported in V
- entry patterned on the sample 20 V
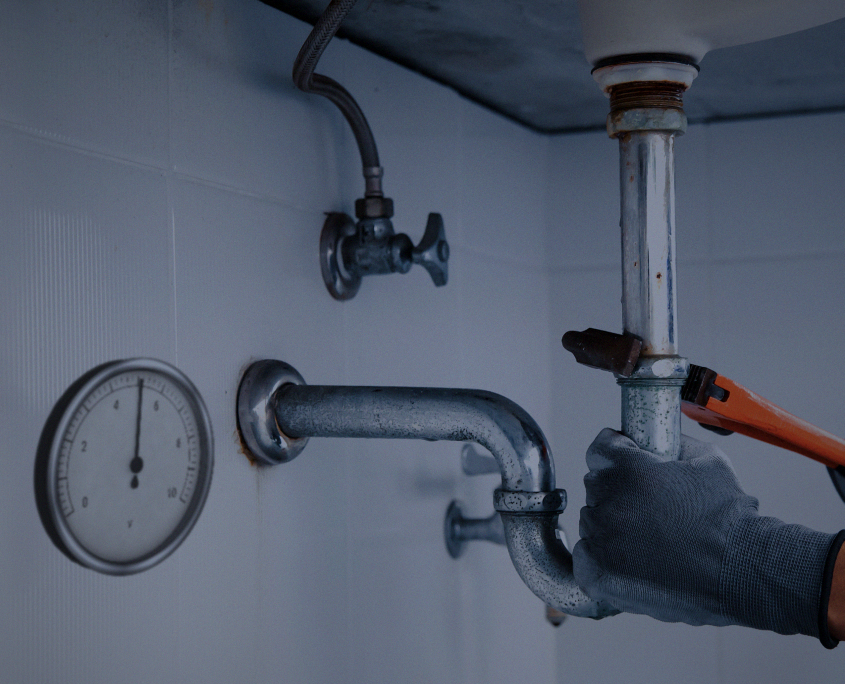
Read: 5 V
